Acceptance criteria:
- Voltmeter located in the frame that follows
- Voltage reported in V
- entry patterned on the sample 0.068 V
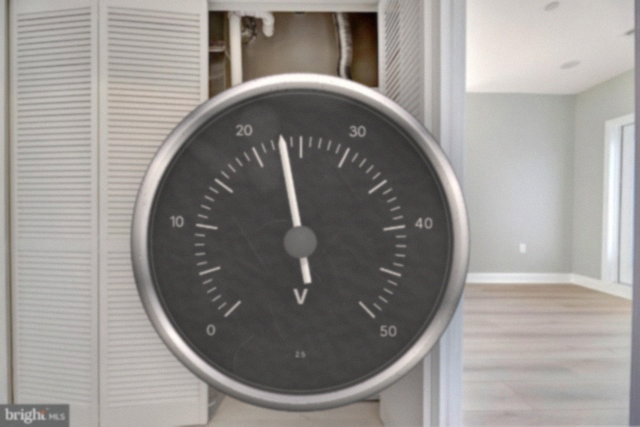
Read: 23 V
